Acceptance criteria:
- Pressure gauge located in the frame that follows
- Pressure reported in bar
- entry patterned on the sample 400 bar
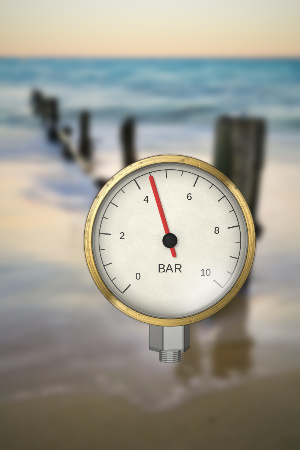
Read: 4.5 bar
